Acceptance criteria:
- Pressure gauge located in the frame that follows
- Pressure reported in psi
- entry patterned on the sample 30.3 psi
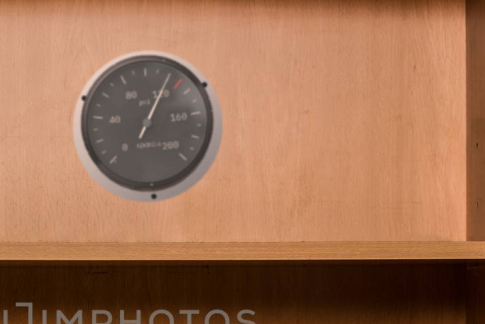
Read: 120 psi
